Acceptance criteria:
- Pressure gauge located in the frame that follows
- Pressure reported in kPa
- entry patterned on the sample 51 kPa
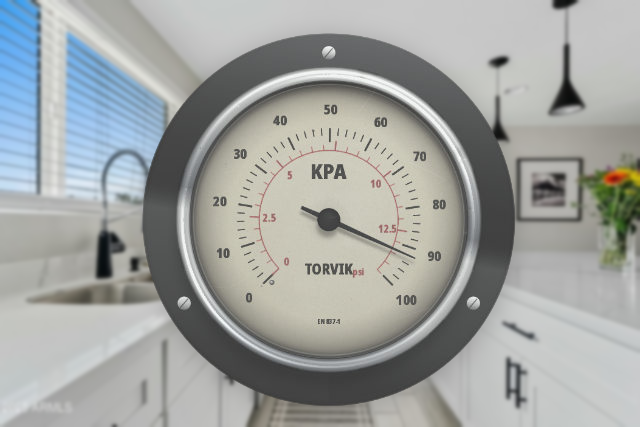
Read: 92 kPa
